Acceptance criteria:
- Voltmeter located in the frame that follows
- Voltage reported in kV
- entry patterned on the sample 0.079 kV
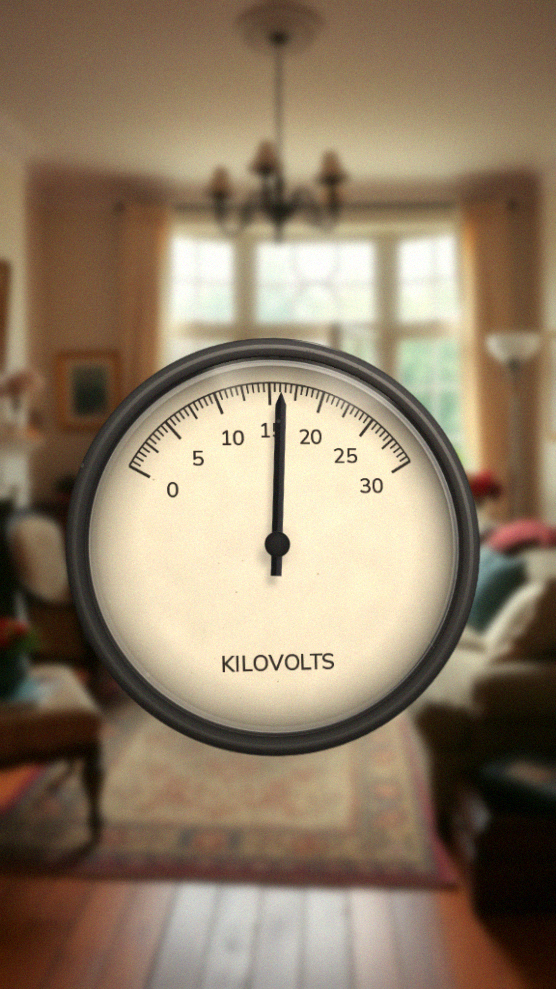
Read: 16 kV
